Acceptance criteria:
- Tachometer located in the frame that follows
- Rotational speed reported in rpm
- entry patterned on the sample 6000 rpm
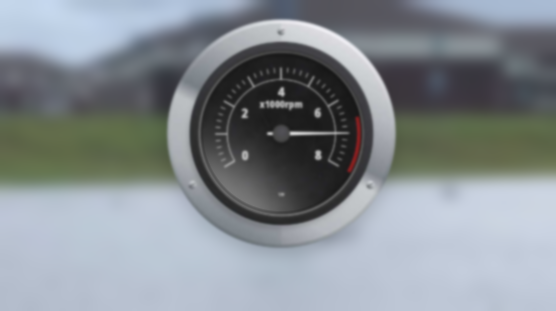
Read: 7000 rpm
